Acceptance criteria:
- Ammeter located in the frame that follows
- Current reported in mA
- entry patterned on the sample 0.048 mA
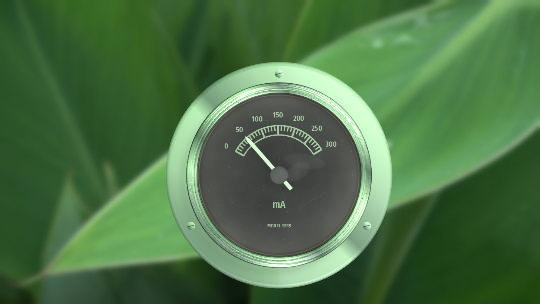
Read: 50 mA
